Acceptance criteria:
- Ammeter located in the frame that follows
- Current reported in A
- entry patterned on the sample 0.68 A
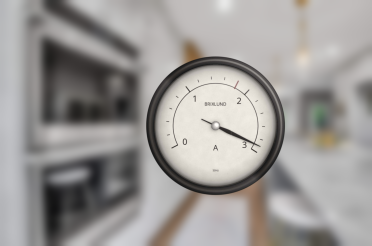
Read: 2.9 A
